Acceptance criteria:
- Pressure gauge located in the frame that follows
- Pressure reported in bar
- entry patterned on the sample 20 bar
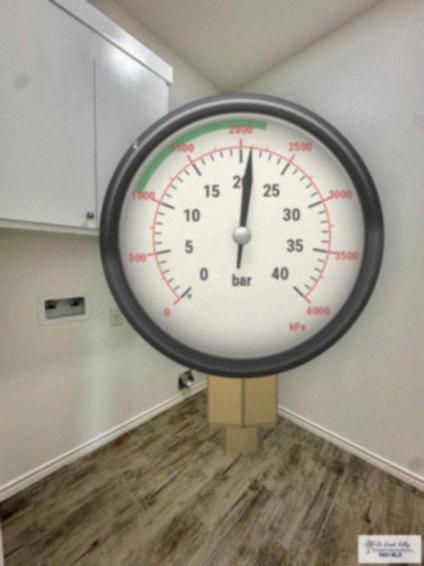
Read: 21 bar
